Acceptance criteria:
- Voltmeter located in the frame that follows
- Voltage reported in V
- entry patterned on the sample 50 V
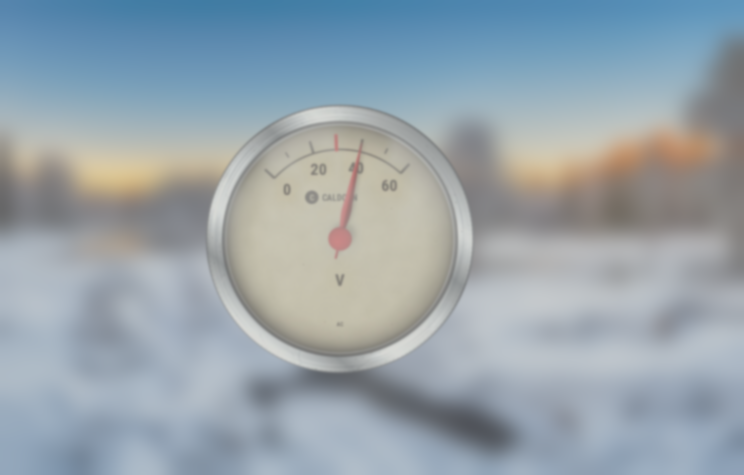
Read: 40 V
